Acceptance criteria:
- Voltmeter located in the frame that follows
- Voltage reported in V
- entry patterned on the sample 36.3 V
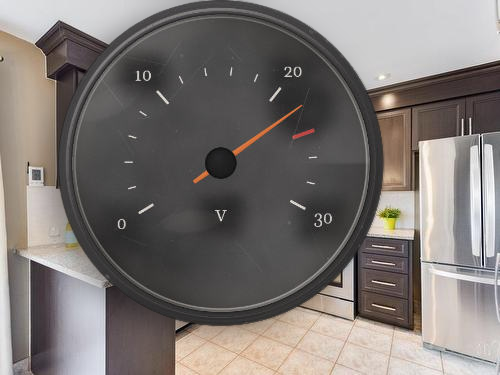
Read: 22 V
